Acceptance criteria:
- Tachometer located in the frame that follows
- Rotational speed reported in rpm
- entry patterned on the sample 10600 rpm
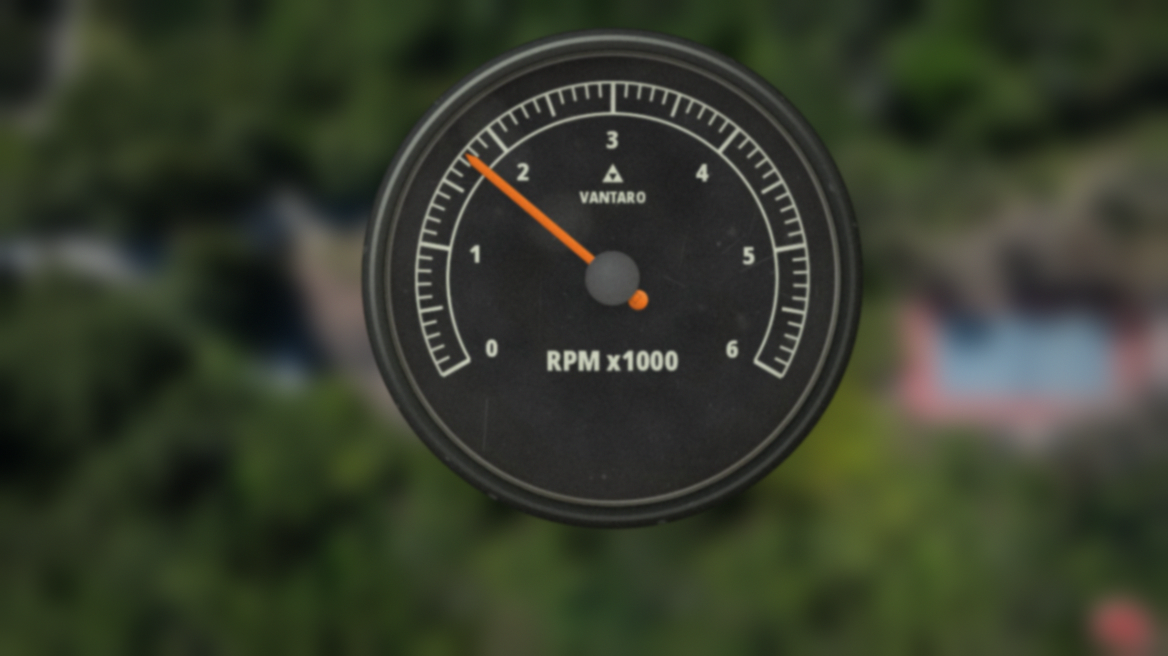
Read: 1750 rpm
